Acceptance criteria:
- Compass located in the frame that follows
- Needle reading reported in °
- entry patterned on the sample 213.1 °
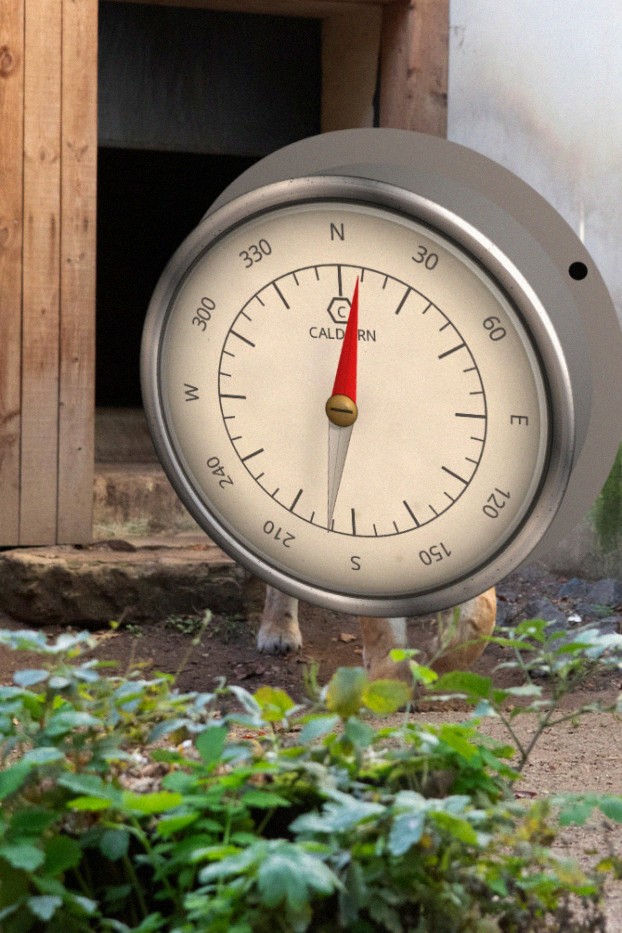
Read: 10 °
